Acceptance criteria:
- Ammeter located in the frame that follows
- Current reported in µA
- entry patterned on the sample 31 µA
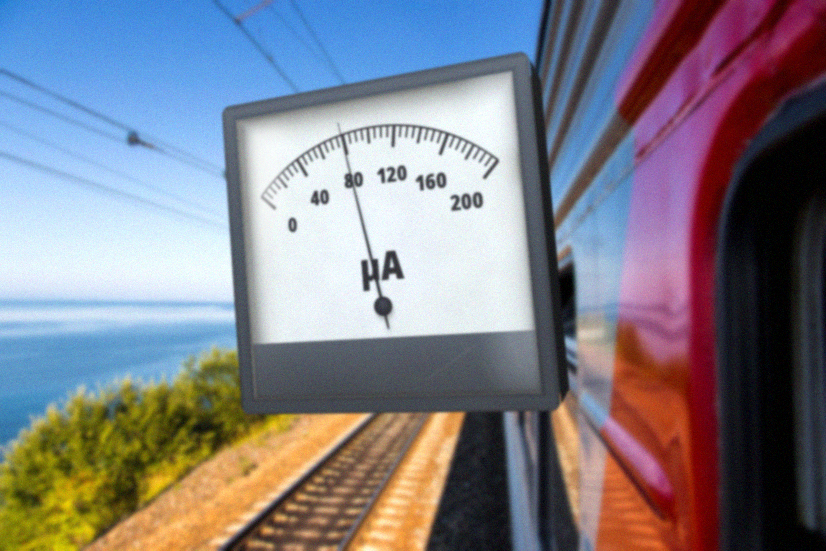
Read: 80 µA
